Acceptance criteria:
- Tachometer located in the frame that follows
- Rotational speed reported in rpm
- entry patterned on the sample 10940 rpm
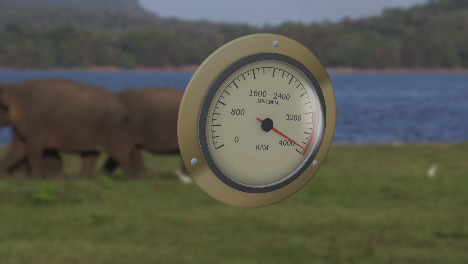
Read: 3900 rpm
